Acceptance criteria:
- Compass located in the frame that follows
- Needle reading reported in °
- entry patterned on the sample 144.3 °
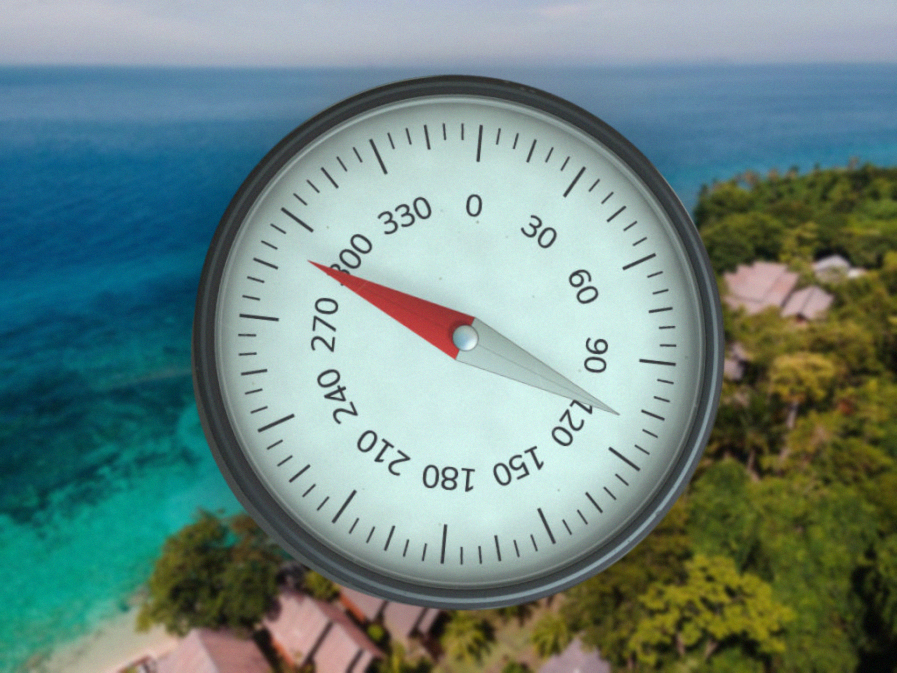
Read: 290 °
